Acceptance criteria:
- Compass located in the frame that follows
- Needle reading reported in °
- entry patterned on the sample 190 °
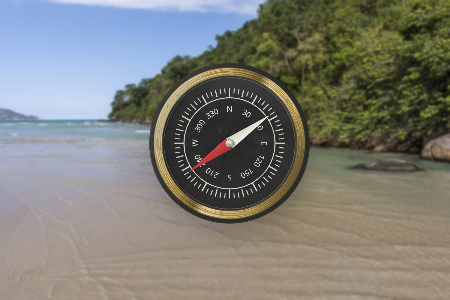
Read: 235 °
